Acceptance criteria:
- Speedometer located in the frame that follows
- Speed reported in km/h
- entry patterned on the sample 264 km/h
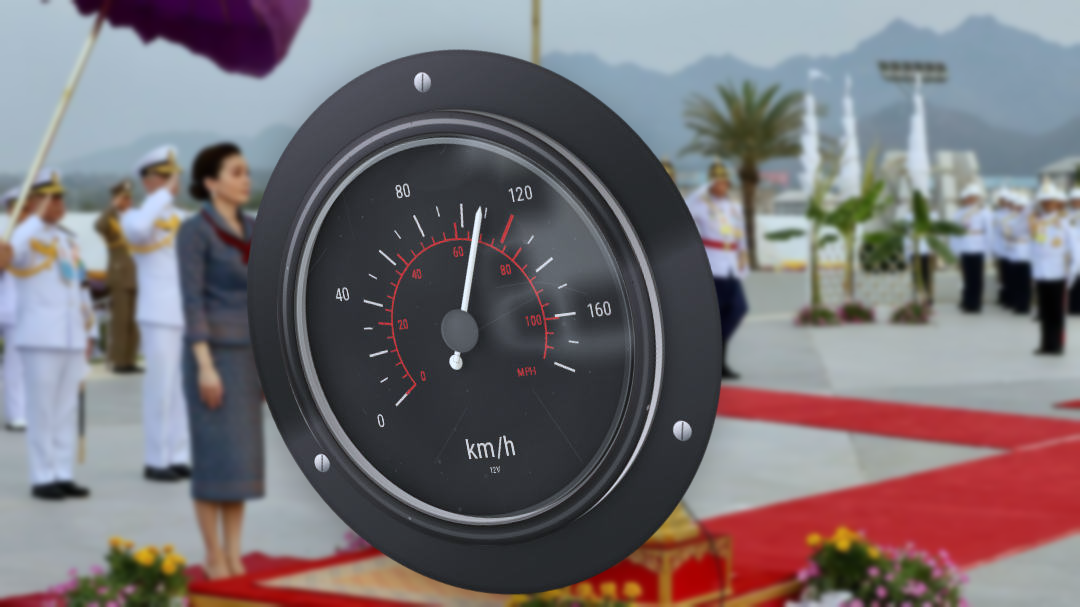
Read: 110 km/h
